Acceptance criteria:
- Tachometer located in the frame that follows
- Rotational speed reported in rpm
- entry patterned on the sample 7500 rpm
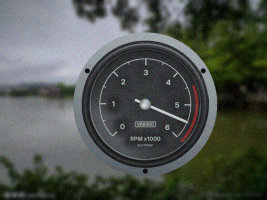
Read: 5500 rpm
